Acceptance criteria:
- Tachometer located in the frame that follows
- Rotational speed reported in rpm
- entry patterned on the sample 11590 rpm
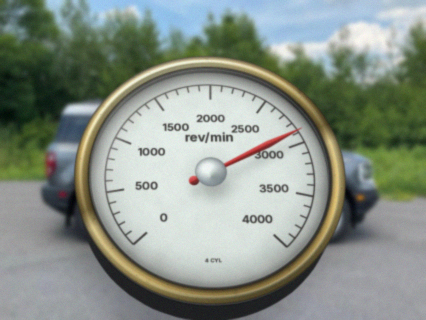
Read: 2900 rpm
